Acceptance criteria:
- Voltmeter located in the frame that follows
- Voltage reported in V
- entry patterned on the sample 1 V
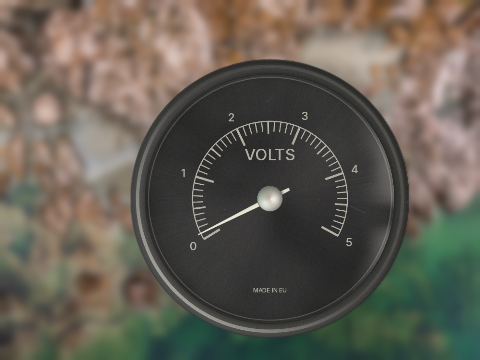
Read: 0.1 V
